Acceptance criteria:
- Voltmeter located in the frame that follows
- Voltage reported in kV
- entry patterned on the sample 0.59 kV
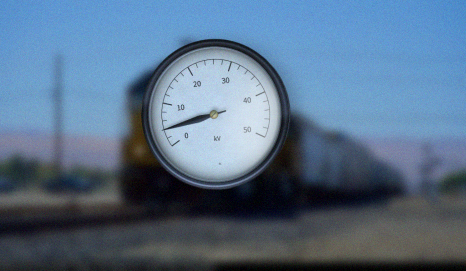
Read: 4 kV
